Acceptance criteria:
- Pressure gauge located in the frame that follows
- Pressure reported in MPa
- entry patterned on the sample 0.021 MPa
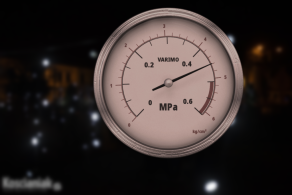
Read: 0.45 MPa
